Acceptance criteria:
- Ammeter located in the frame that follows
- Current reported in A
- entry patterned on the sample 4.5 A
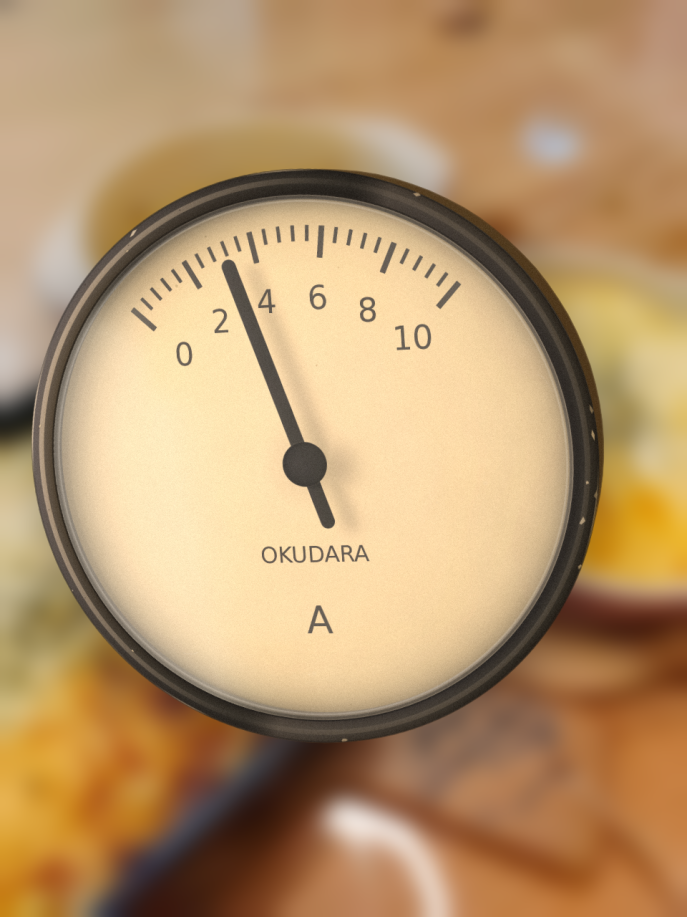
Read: 3.2 A
